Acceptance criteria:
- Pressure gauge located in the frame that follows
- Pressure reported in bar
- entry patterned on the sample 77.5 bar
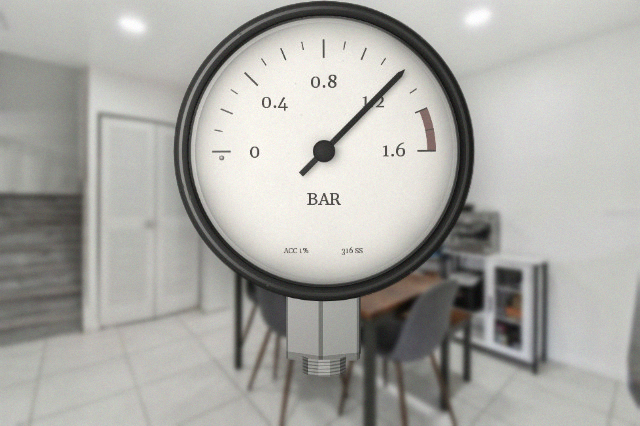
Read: 1.2 bar
